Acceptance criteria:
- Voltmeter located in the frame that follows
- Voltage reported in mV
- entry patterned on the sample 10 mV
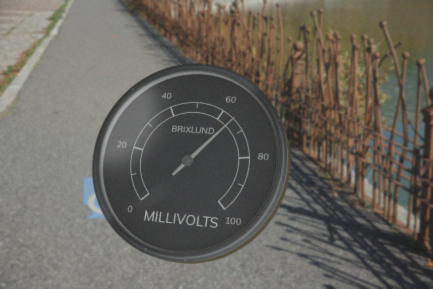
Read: 65 mV
